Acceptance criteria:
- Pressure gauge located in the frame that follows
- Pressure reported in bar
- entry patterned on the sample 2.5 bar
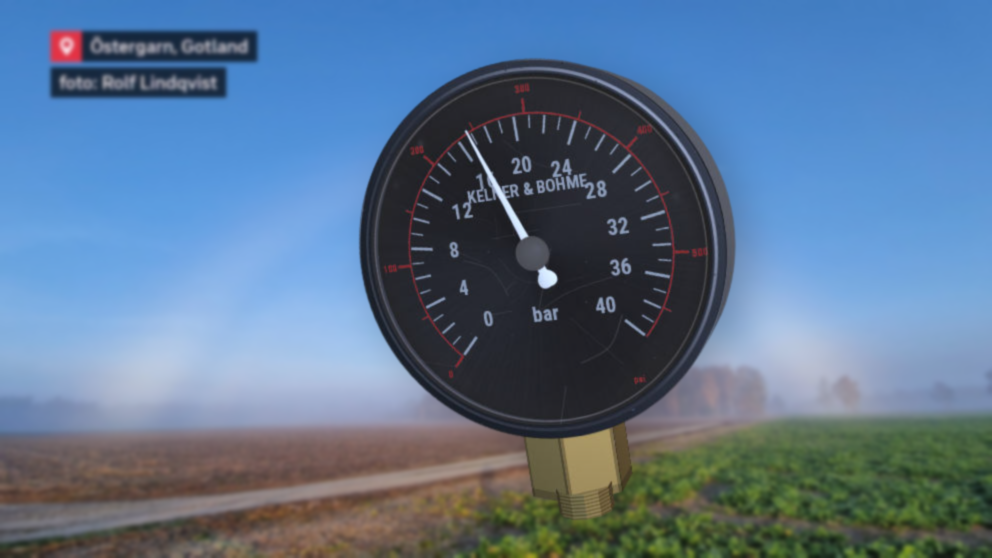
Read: 17 bar
